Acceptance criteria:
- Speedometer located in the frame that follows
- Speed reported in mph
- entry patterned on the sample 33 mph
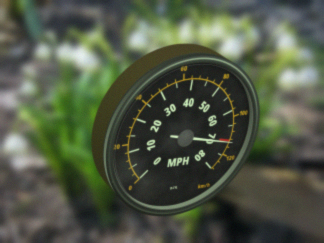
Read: 70 mph
